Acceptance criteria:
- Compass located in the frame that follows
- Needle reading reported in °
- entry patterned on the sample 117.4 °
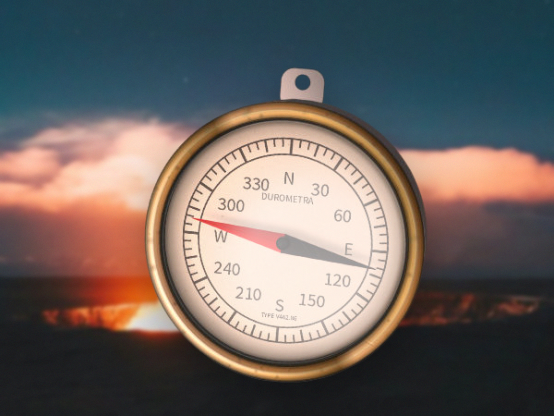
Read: 280 °
